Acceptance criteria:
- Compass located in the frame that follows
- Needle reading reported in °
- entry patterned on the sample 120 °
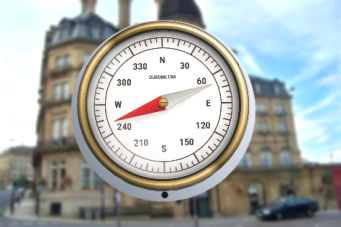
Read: 250 °
